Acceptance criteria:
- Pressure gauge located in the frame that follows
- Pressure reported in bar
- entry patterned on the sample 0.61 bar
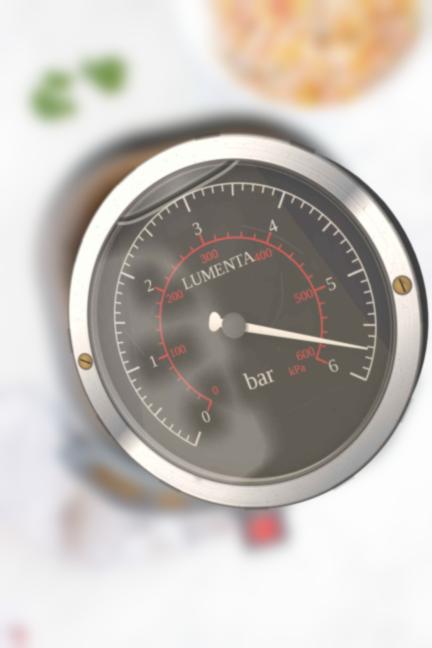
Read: 5.7 bar
